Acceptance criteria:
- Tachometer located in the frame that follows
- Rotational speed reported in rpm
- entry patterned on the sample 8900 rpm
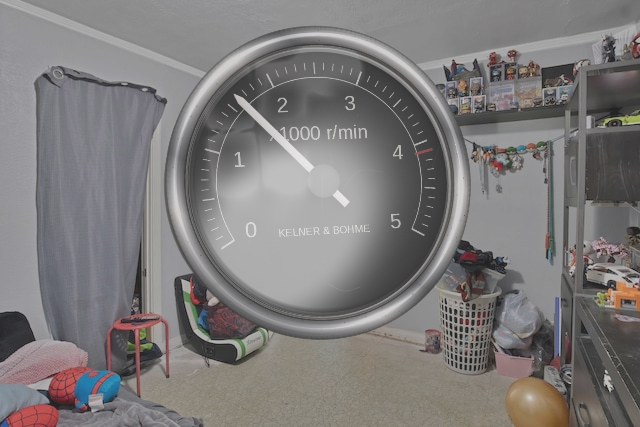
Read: 1600 rpm
